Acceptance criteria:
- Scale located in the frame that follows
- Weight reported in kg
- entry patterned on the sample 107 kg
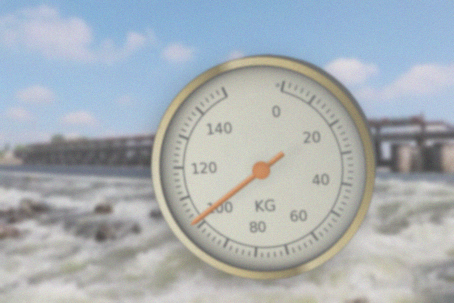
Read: 102 kg
